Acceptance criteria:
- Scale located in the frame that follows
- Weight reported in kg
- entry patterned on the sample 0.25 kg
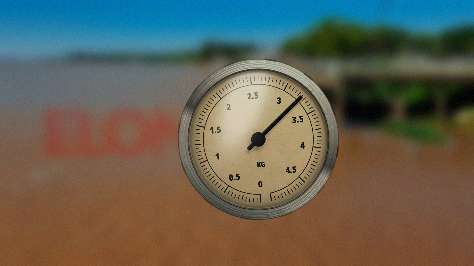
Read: 3.25 kg
